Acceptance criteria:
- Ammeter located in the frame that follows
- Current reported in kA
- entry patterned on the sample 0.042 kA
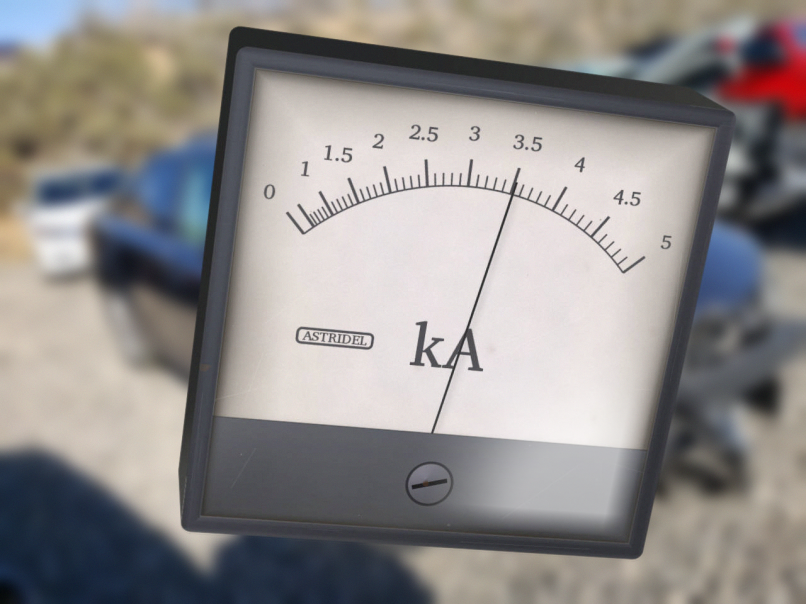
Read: 3.5 kA
